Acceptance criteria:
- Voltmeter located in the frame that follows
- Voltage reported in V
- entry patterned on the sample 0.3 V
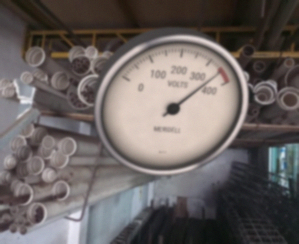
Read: 350 V
